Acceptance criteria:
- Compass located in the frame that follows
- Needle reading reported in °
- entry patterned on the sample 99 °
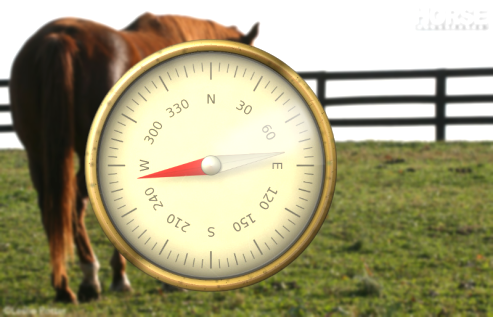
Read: 260 °
